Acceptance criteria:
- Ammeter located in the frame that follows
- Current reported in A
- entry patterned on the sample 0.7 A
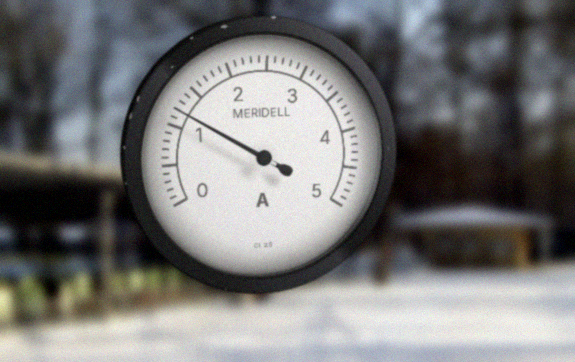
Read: 1.2 A
